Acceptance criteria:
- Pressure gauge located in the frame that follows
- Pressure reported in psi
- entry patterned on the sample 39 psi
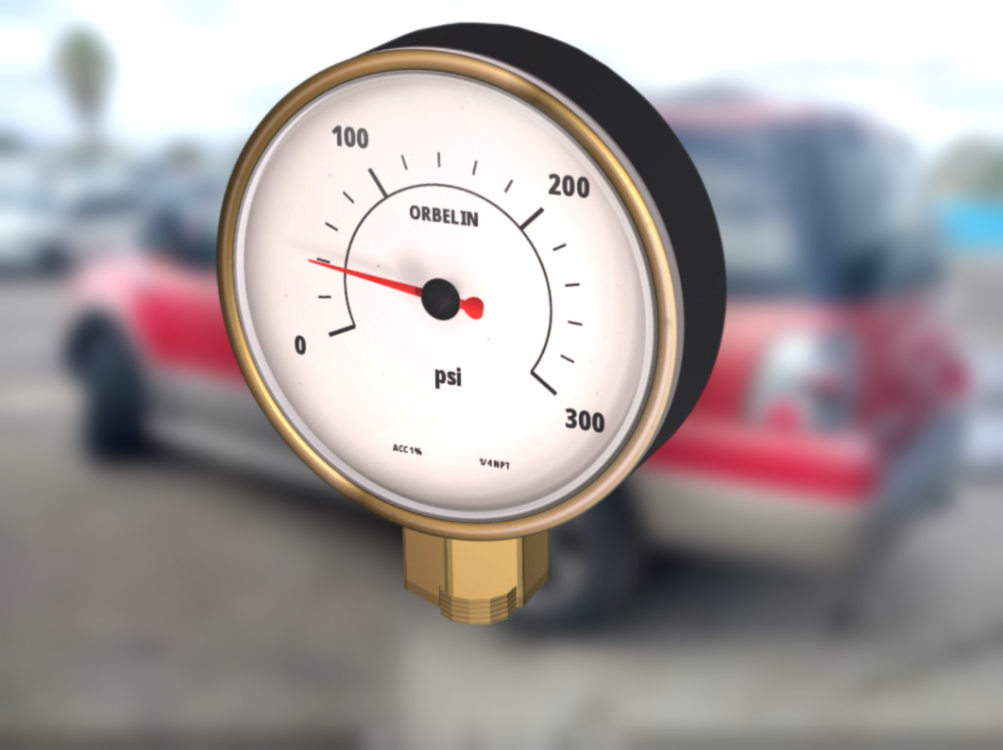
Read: 40 psi
